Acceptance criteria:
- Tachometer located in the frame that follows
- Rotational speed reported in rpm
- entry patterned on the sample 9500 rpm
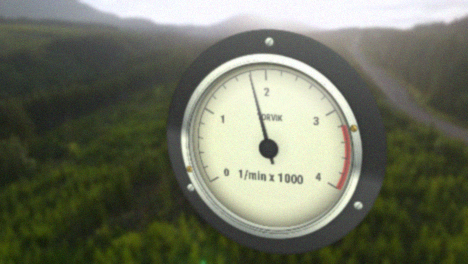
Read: 1800 rpm
